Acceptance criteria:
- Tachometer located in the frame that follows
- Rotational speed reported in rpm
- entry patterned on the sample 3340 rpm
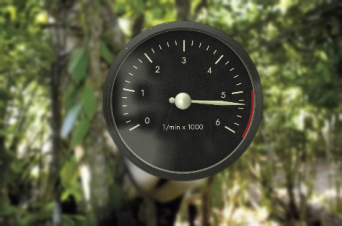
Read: 5300 rpm
